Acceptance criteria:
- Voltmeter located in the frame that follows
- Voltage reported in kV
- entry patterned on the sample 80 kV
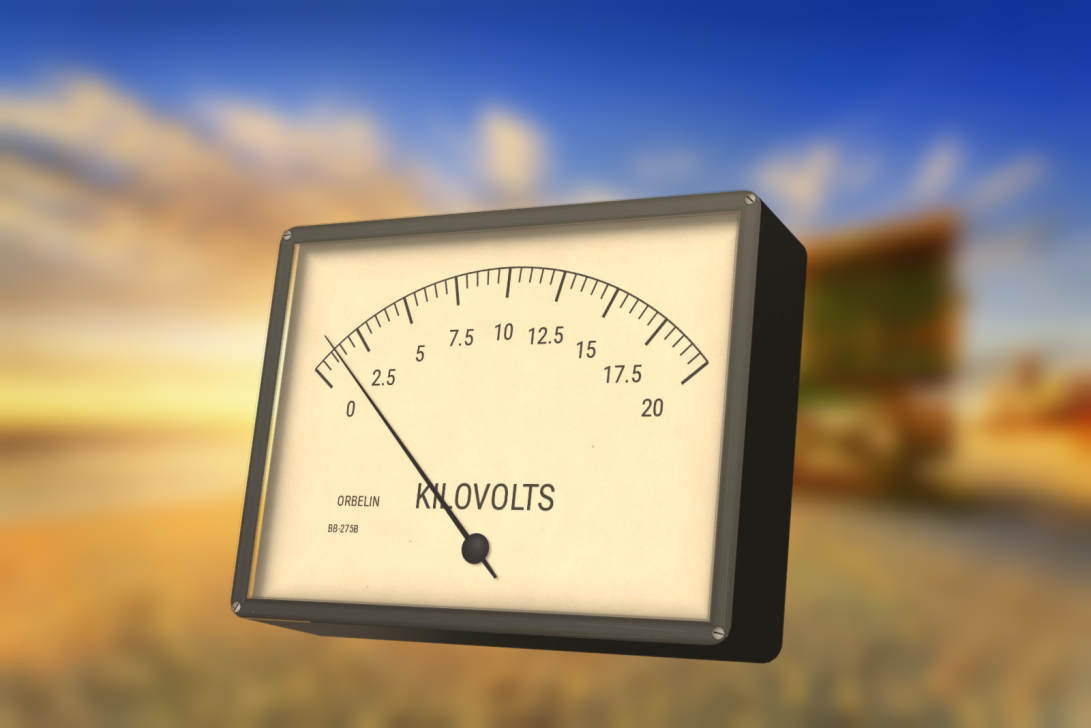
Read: 1.25 kV
